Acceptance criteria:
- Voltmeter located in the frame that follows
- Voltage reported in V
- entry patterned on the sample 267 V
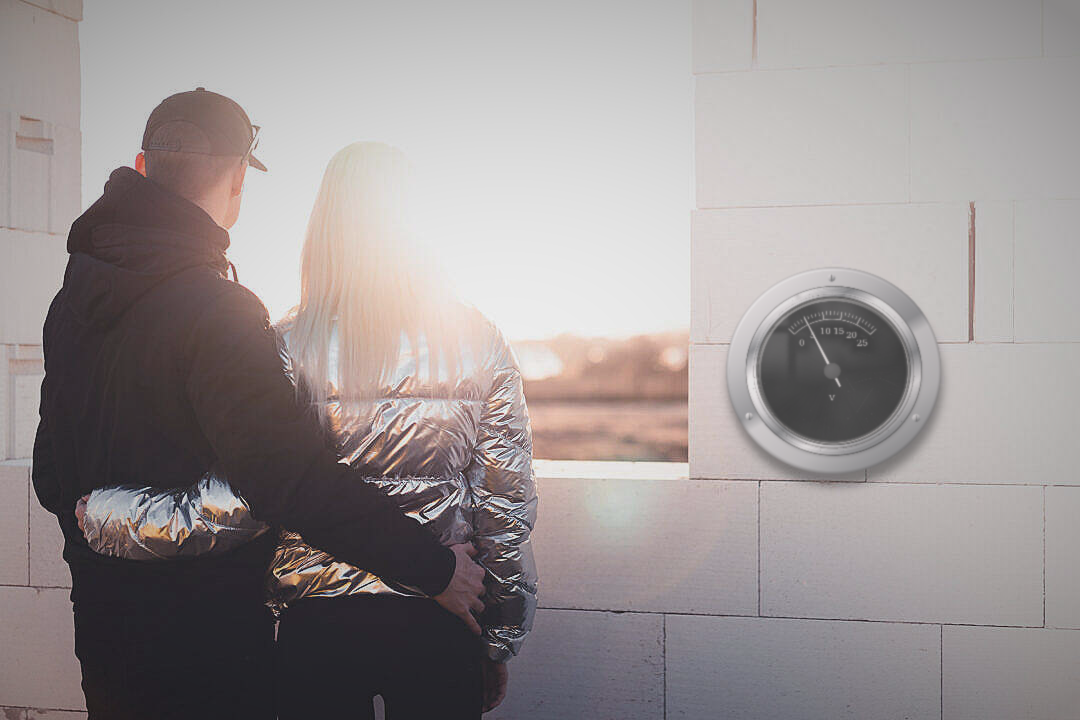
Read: 5 V
